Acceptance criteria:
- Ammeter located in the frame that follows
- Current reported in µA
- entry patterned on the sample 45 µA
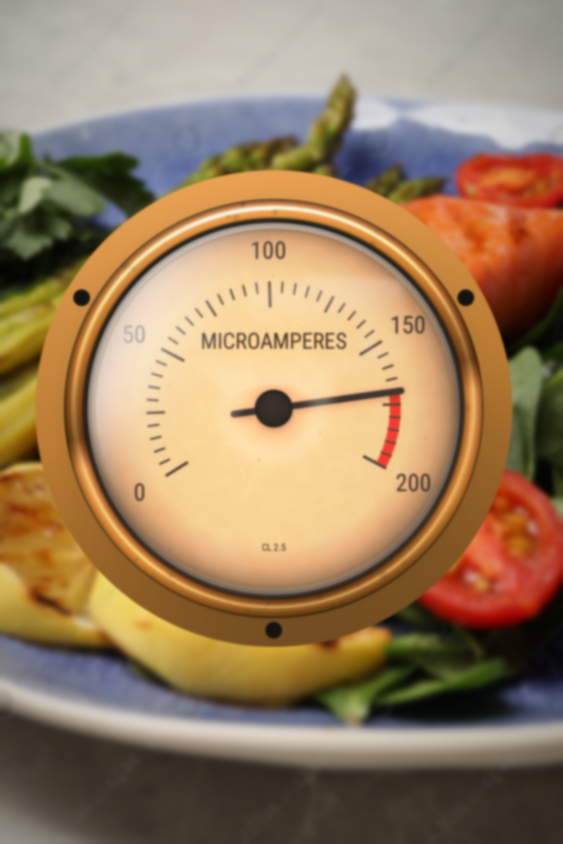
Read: 170 µA
